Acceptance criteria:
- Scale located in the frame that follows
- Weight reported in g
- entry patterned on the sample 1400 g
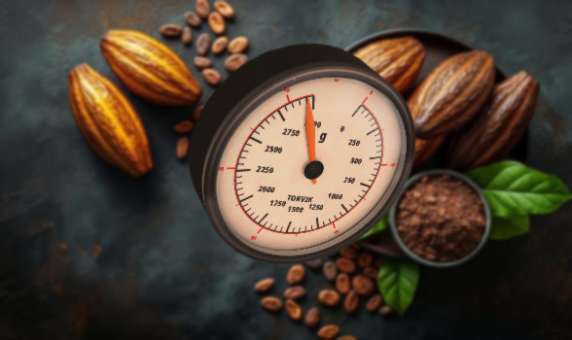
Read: 2950 g
